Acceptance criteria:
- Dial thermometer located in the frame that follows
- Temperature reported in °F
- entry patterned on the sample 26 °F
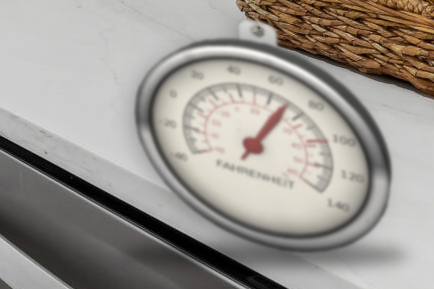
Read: 70 °F
